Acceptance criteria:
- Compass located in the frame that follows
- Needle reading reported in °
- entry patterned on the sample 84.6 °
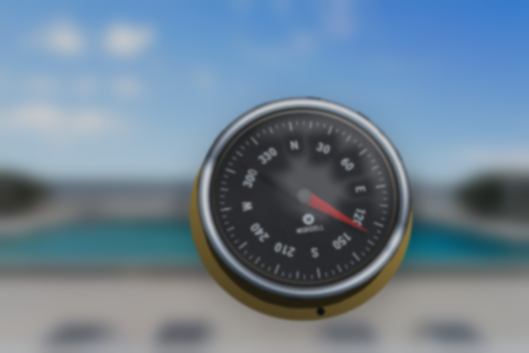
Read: 130 °
